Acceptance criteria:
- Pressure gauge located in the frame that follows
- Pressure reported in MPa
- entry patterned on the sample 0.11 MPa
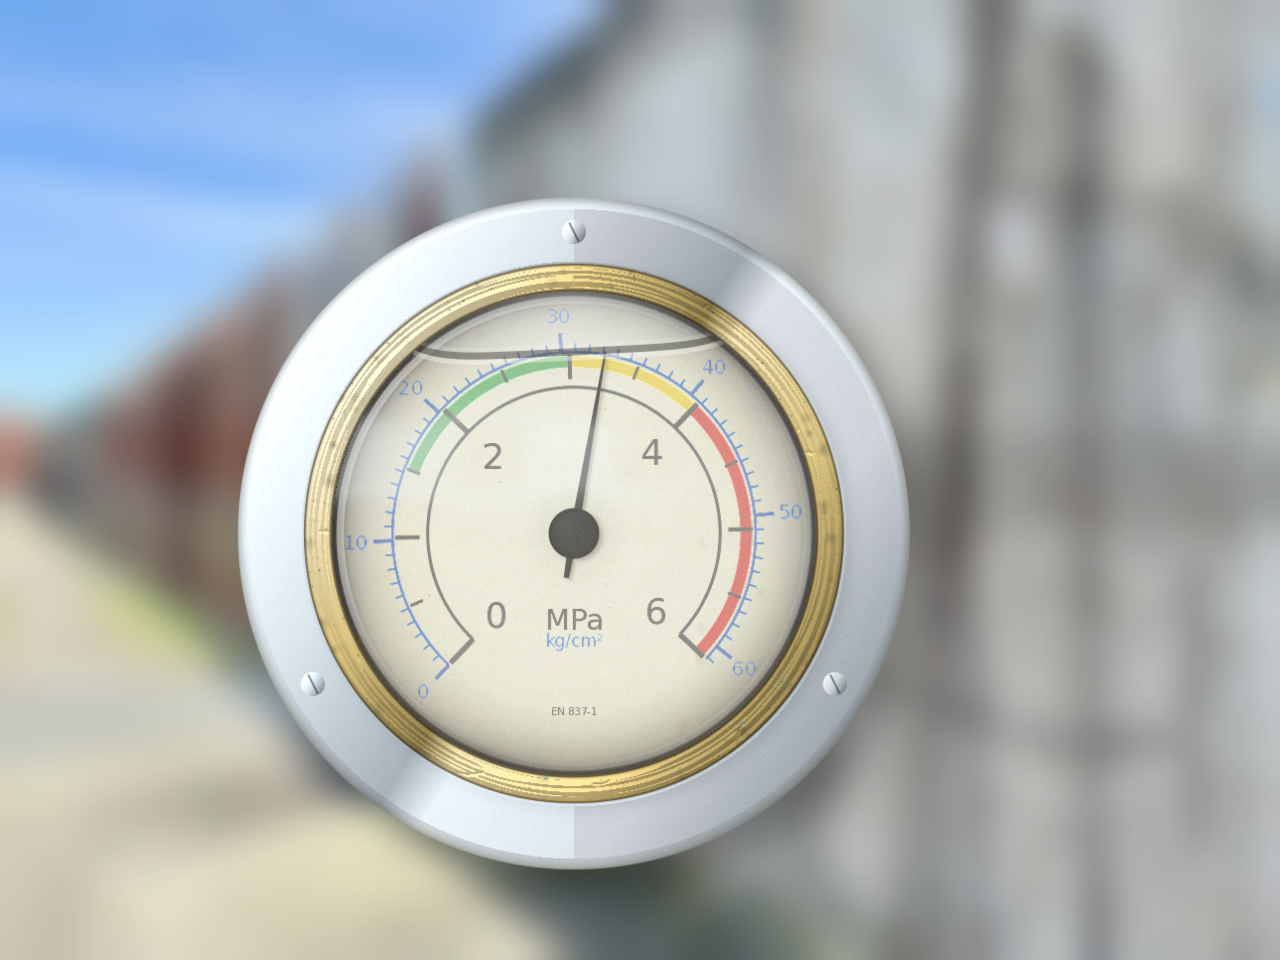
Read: 3.25 MPa
